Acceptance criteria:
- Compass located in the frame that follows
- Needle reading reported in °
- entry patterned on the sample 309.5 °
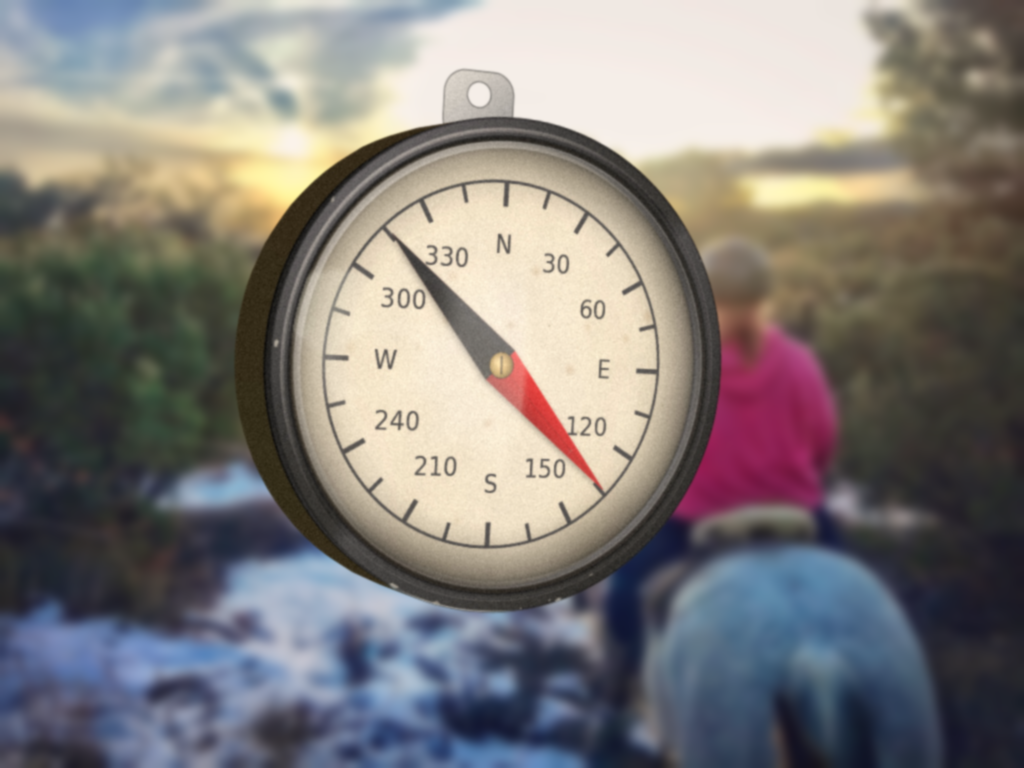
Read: 135 °
